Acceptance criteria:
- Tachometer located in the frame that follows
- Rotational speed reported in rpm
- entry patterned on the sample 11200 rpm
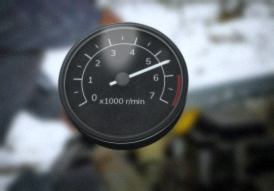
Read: 5500 rpm
